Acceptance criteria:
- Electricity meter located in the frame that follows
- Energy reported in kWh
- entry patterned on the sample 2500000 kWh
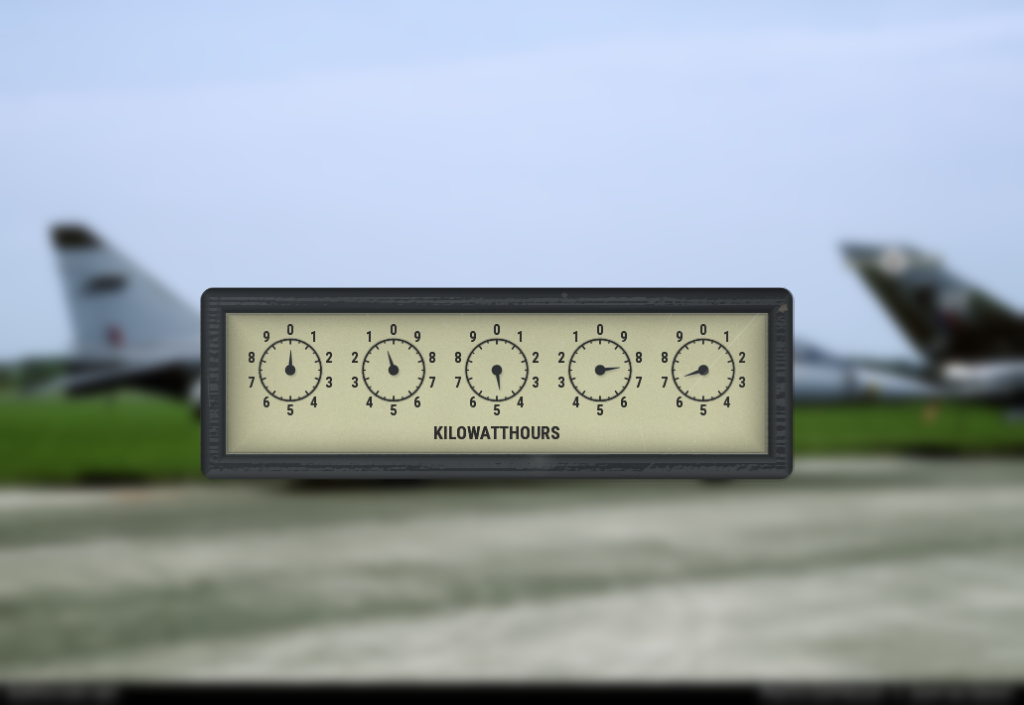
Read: 477 kWh
